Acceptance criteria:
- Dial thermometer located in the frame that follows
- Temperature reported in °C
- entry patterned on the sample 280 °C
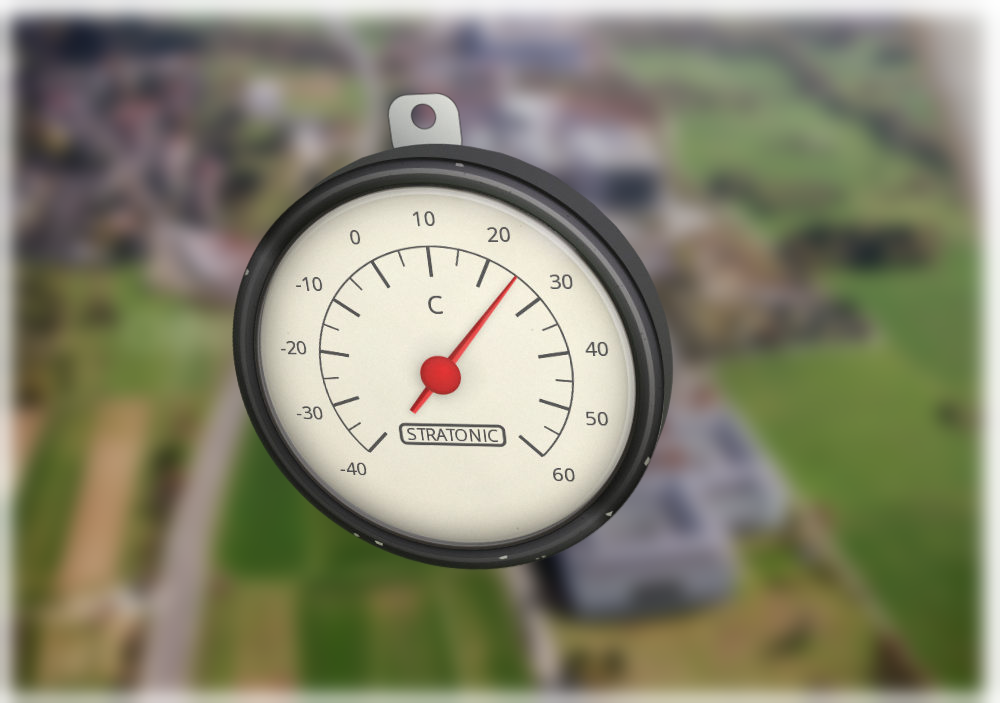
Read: 25 °C
